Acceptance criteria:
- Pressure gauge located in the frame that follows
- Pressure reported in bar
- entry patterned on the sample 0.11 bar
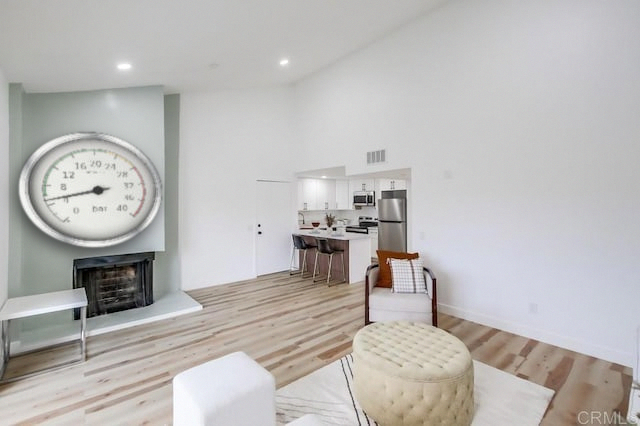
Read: 5 bar
